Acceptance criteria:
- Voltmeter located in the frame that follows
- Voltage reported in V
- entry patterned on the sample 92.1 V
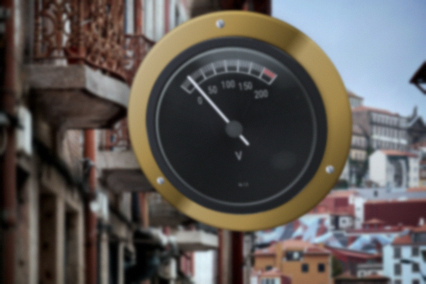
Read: 25 V
